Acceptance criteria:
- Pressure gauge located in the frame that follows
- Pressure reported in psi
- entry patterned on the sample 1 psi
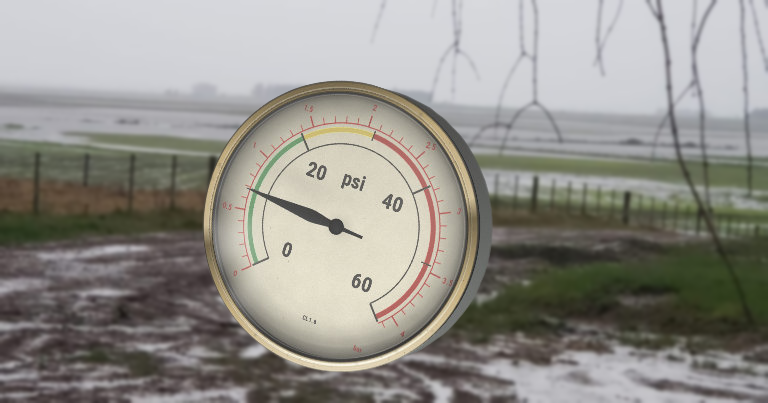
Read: 10 psi
